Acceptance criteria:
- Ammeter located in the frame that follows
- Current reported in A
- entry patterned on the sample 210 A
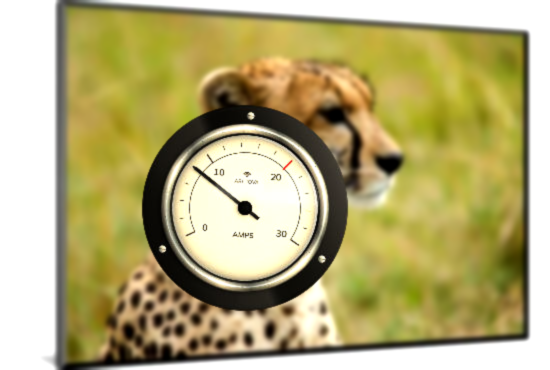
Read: 8 A
